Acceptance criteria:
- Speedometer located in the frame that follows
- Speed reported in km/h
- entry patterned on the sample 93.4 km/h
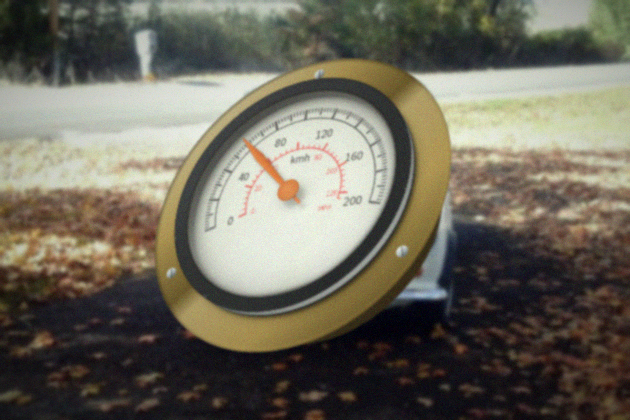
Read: 60 km/h
